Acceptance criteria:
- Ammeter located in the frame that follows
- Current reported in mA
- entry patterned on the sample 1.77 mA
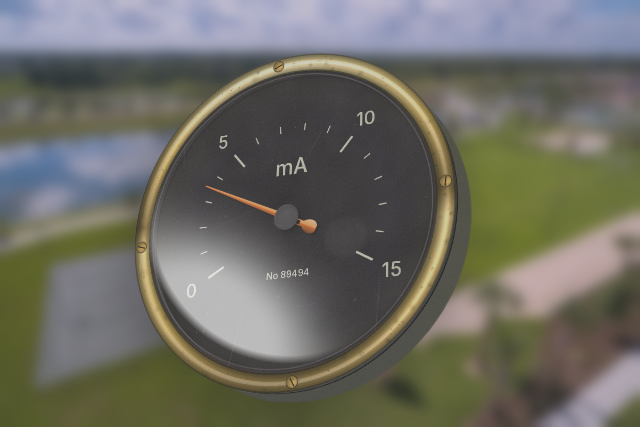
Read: 3.5 mA
